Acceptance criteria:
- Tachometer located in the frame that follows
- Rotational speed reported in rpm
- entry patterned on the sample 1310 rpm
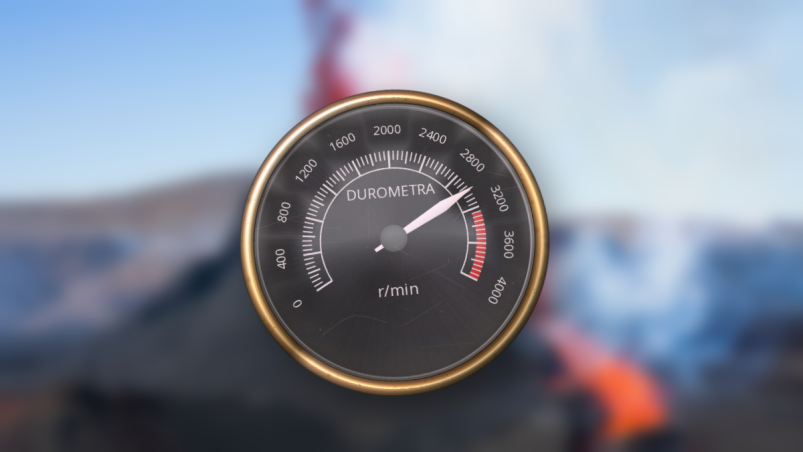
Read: 3000 rpm
